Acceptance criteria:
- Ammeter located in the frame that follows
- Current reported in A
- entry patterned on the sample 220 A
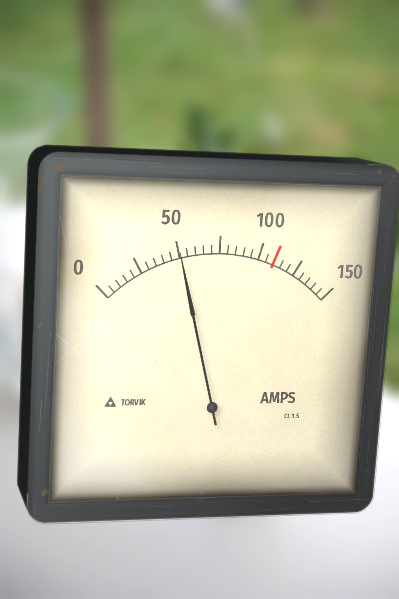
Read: 50 A
